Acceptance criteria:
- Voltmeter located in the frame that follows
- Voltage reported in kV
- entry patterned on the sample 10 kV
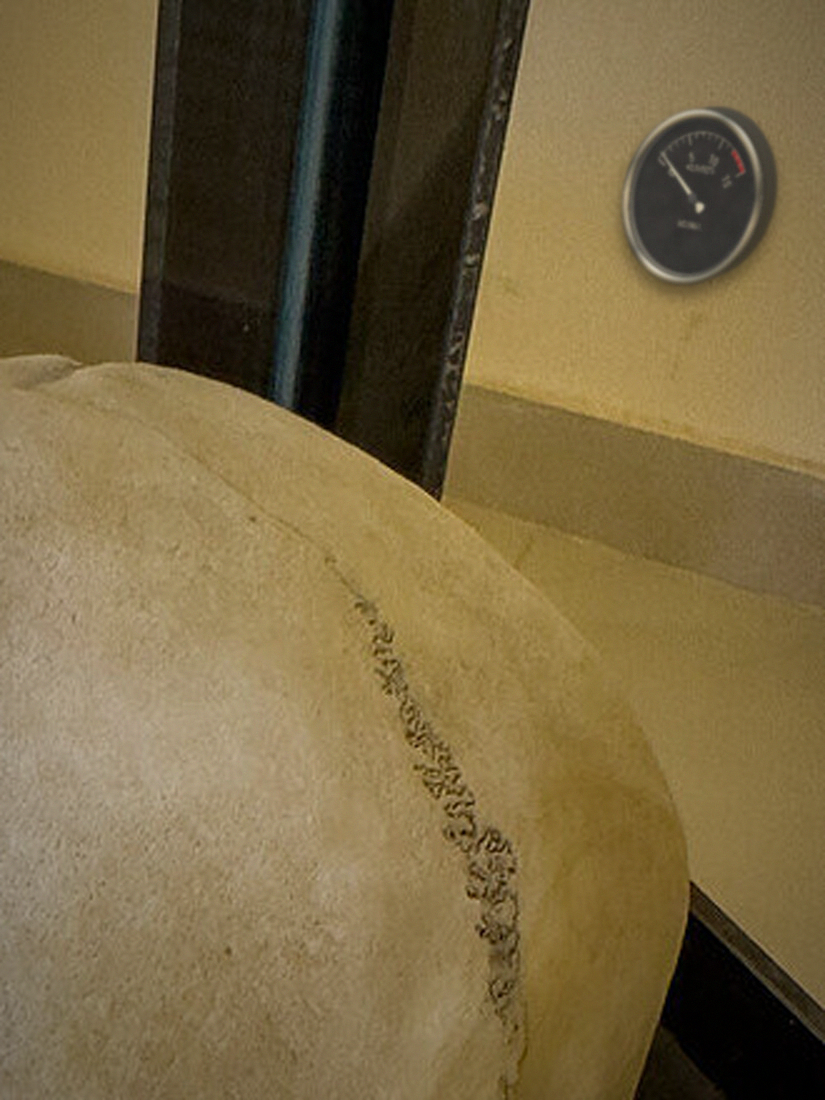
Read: 1 kV
